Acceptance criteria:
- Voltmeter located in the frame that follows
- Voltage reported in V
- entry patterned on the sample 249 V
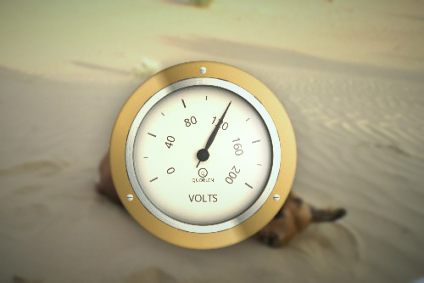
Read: 120 V
